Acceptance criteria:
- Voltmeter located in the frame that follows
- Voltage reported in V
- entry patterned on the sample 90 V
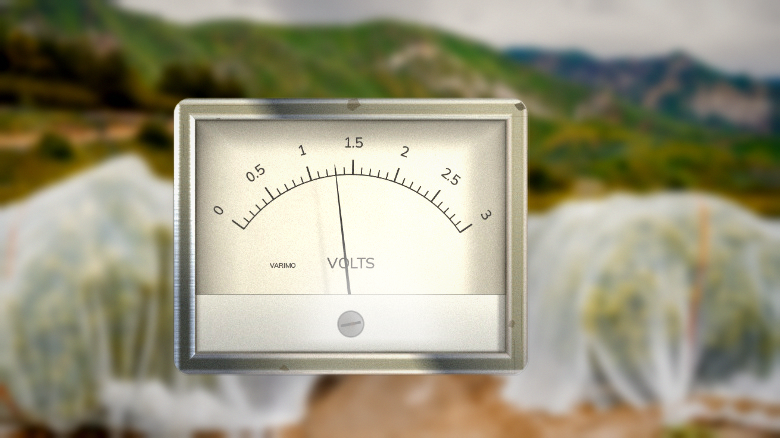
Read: 1.3 V
